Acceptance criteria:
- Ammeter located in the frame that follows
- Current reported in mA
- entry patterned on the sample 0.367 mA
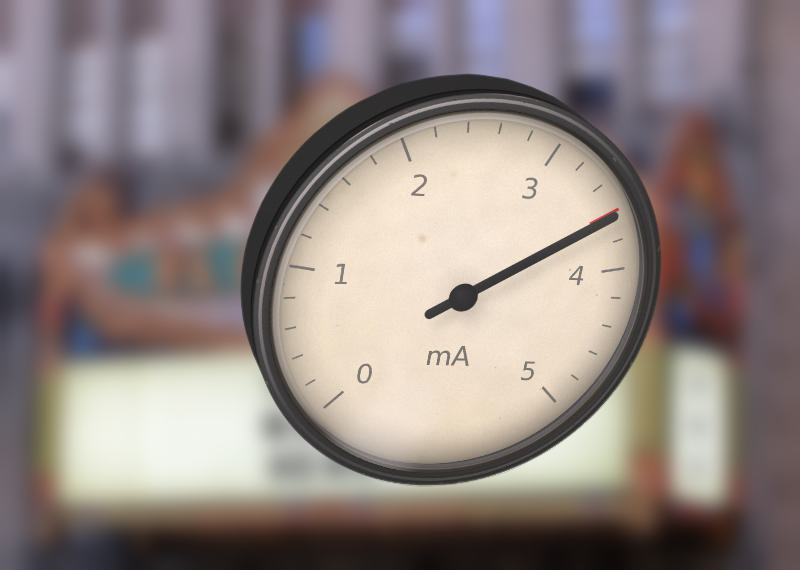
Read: 3.6 mA
